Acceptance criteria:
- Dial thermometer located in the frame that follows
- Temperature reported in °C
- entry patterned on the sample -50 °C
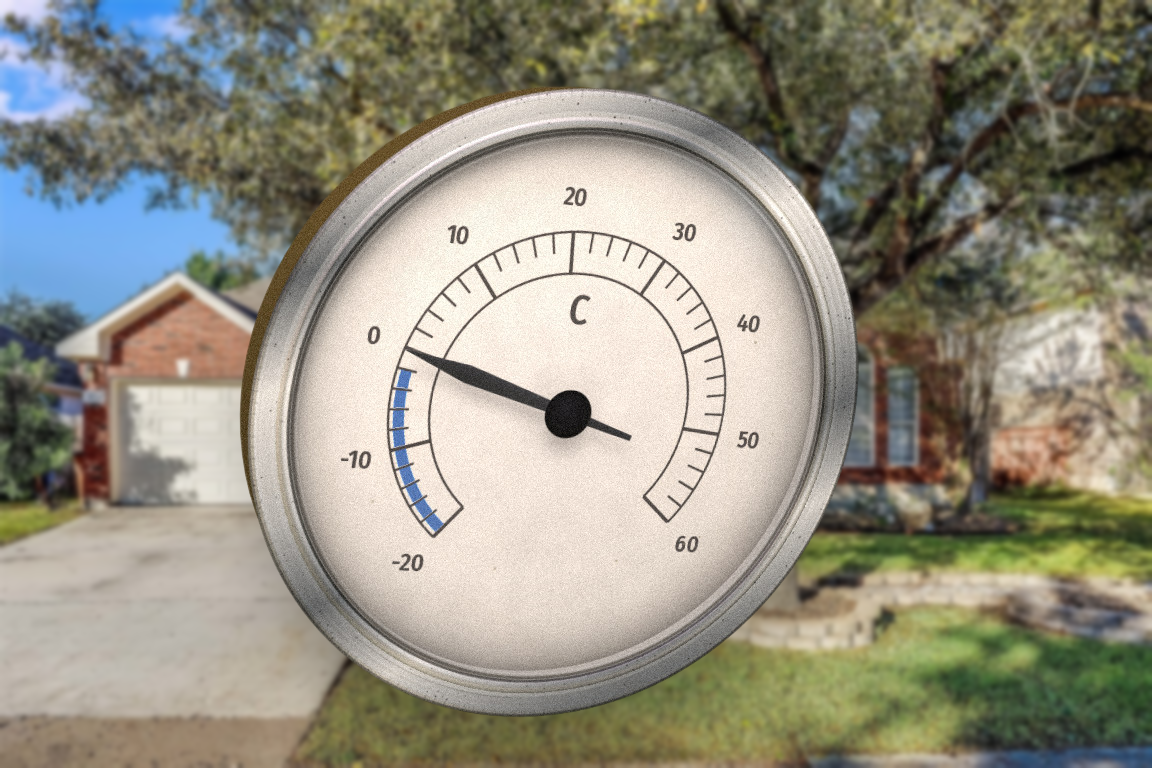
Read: 0 °C
